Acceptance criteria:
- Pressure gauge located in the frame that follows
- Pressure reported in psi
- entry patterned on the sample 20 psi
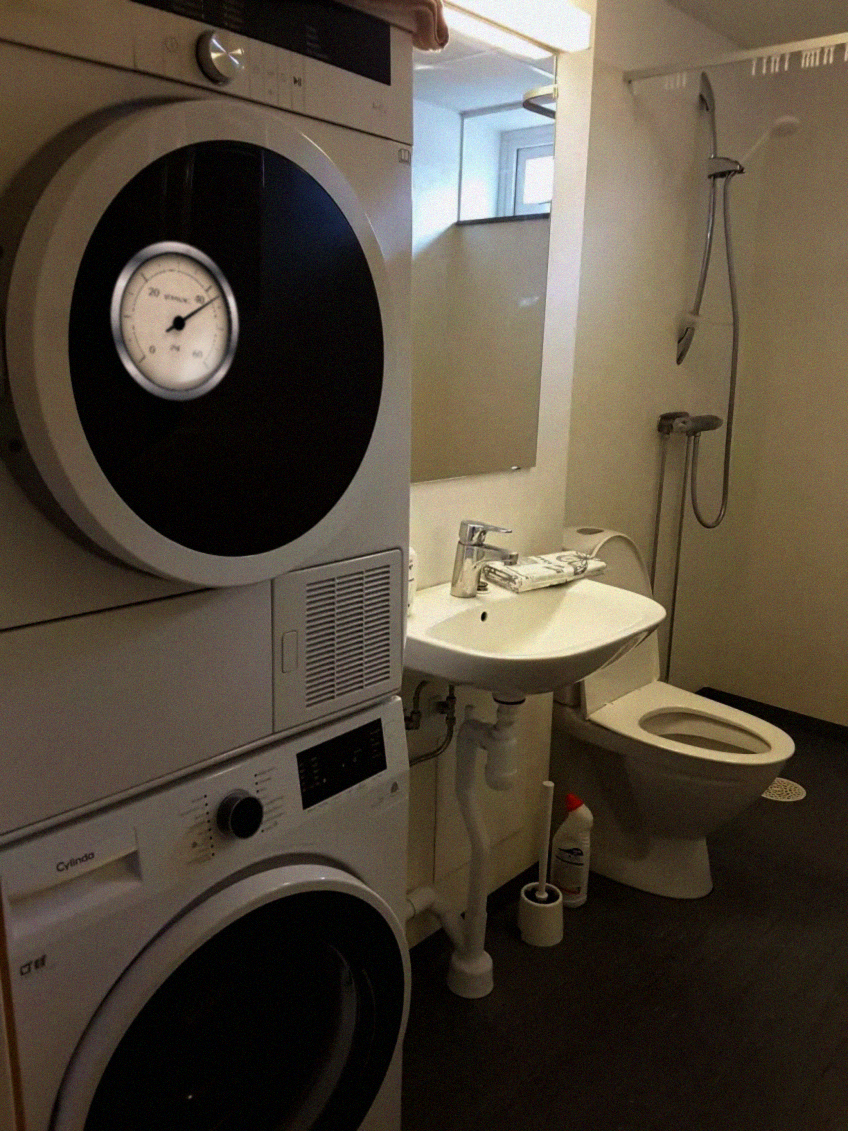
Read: 42.5 psi
